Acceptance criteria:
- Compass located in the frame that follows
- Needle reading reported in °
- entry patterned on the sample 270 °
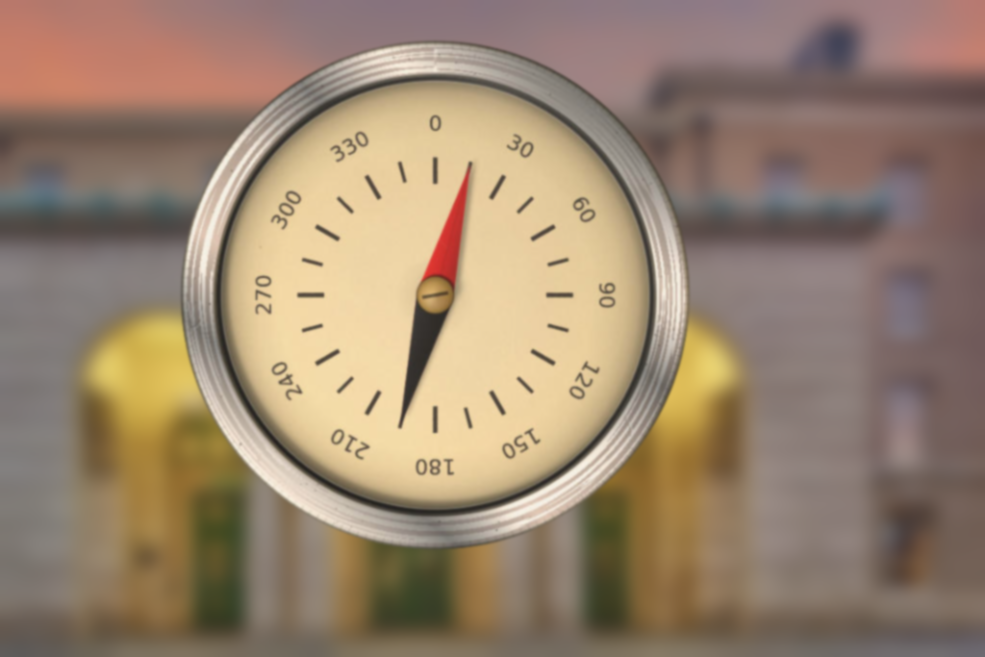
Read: 15 °
